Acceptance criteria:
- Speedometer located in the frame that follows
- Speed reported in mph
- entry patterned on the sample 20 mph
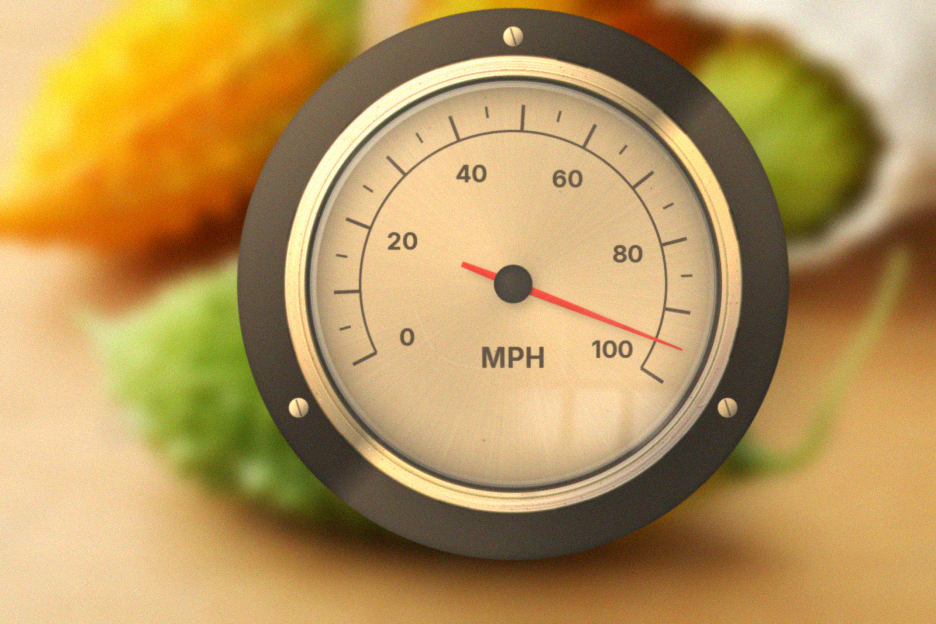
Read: 95 mph
